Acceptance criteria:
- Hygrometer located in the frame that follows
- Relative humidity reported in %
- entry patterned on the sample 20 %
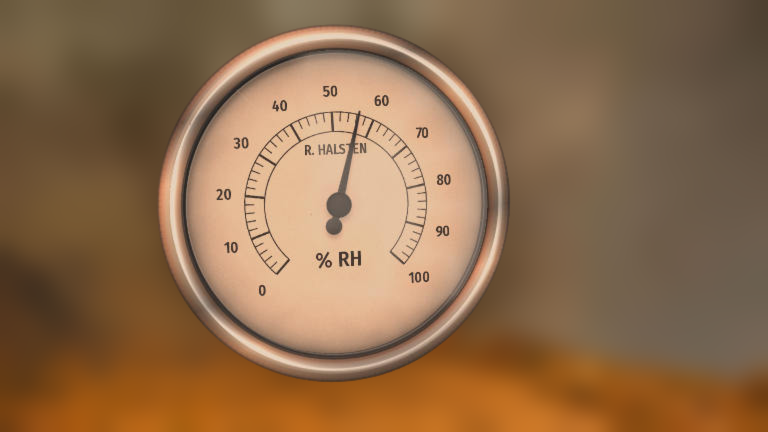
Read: 56 %
